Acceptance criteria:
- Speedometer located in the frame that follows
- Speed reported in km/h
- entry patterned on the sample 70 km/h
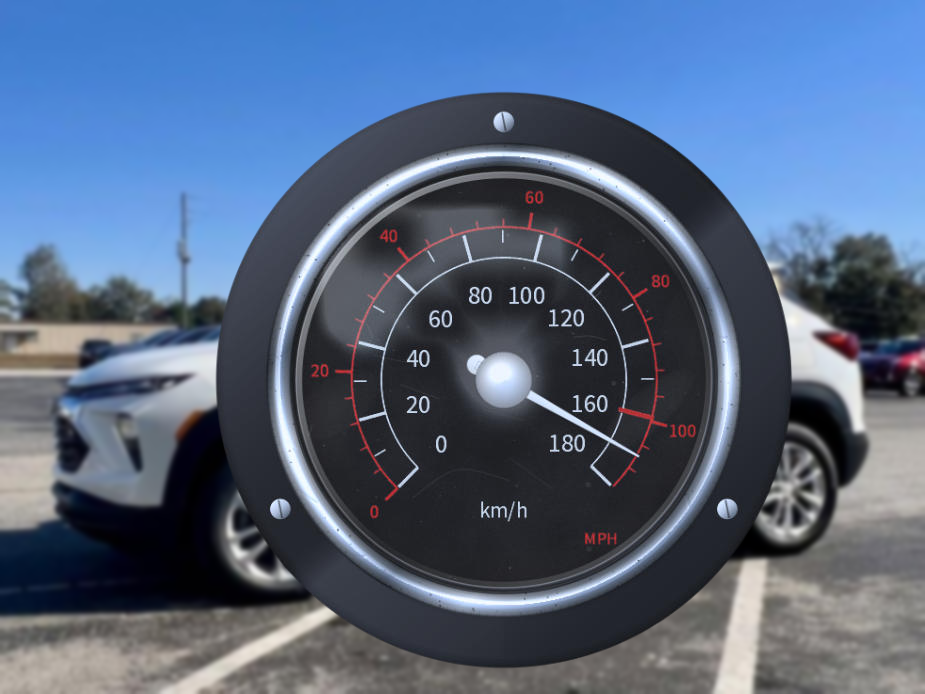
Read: 170 km/h
